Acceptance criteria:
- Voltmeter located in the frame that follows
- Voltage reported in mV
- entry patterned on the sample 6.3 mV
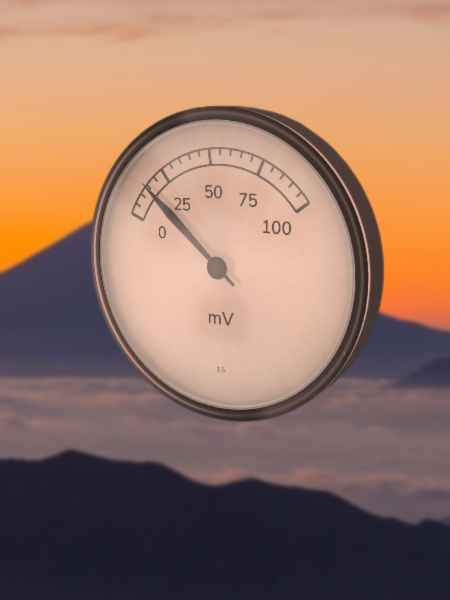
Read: 15 mV
